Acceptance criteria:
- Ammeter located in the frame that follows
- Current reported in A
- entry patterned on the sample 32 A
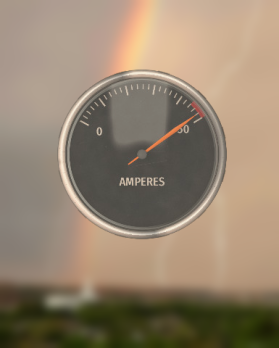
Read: 48 A
